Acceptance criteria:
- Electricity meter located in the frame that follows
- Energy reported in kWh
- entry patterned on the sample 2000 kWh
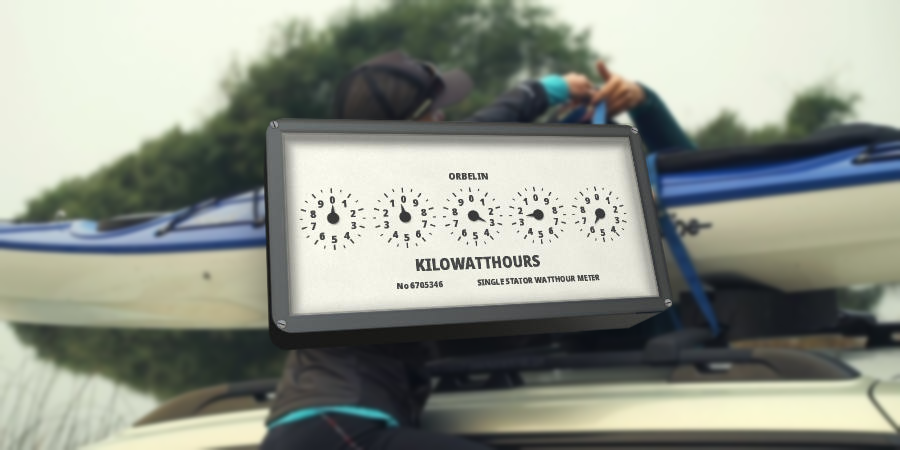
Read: 326 kWh
